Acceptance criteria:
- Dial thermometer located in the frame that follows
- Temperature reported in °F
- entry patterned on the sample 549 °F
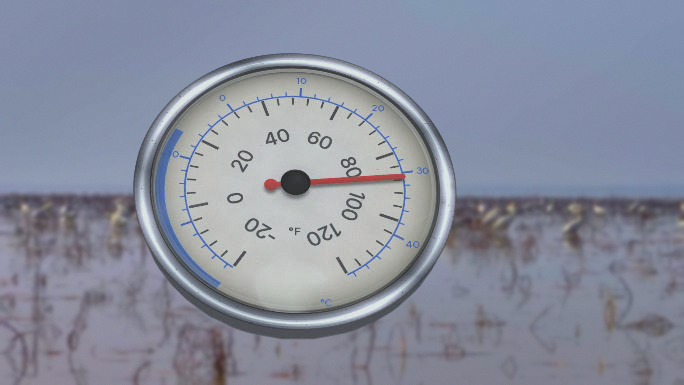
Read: 88 °F
